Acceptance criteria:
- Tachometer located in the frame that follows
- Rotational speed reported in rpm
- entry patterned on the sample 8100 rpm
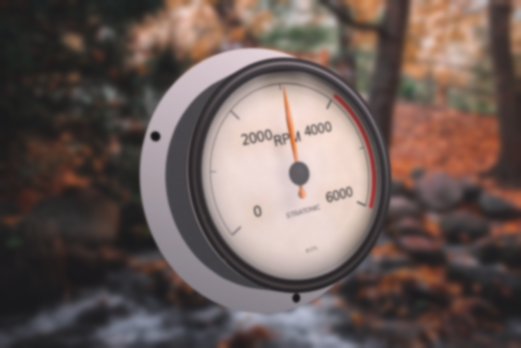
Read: 3000 rpm
